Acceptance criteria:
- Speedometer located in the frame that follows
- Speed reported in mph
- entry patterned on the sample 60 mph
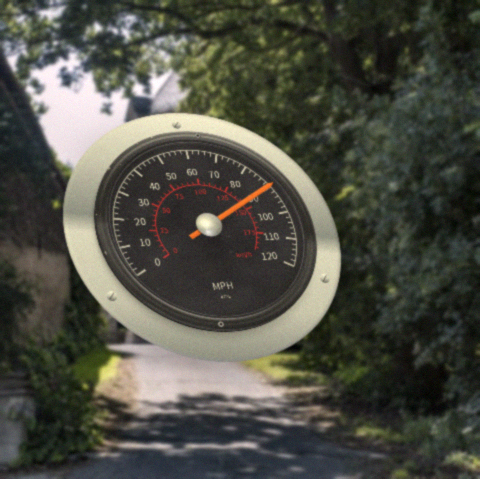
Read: 90 mph
